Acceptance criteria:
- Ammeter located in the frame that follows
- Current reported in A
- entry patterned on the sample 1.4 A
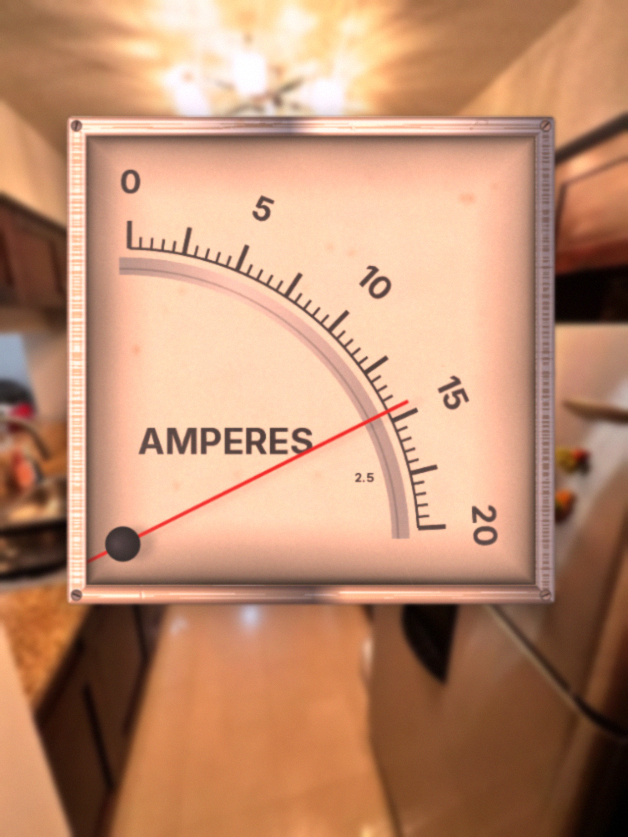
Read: 14.5 A
